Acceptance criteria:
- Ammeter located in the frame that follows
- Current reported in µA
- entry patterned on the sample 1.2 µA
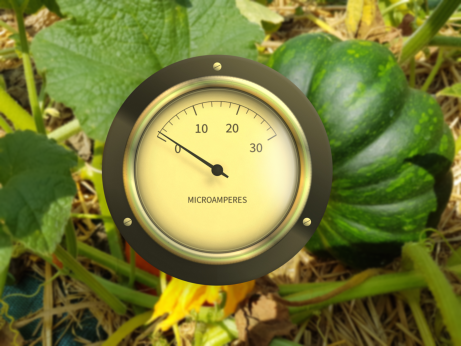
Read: 1 µA
